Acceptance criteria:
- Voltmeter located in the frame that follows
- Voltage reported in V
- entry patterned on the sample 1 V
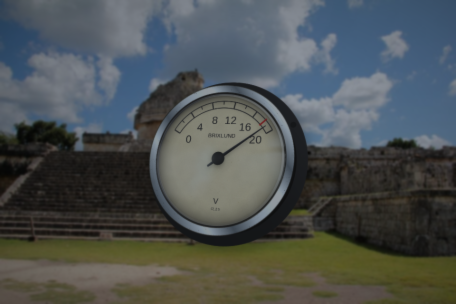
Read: 19 V
